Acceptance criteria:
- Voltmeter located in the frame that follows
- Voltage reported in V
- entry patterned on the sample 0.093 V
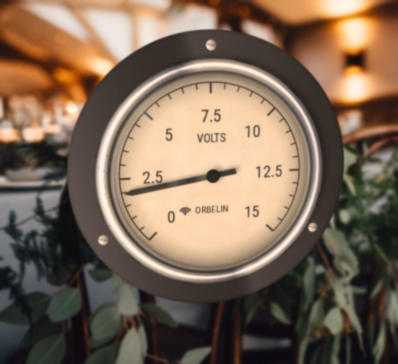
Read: 2 V
